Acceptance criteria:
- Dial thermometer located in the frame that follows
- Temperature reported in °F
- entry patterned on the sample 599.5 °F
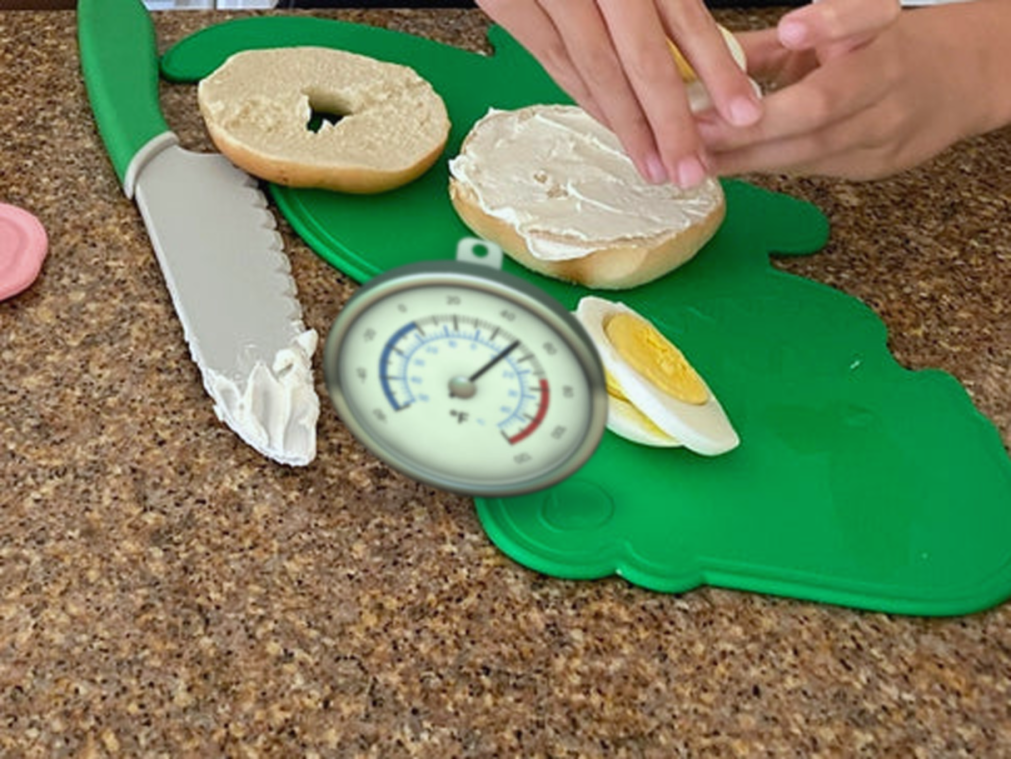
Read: 50 °F
